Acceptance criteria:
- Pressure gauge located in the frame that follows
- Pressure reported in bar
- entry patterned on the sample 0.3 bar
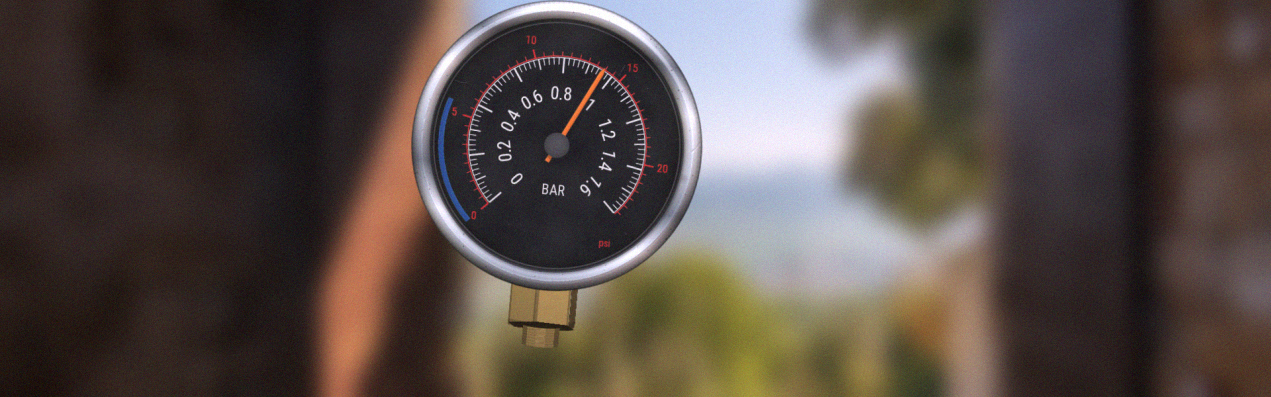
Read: 0.96 bar
